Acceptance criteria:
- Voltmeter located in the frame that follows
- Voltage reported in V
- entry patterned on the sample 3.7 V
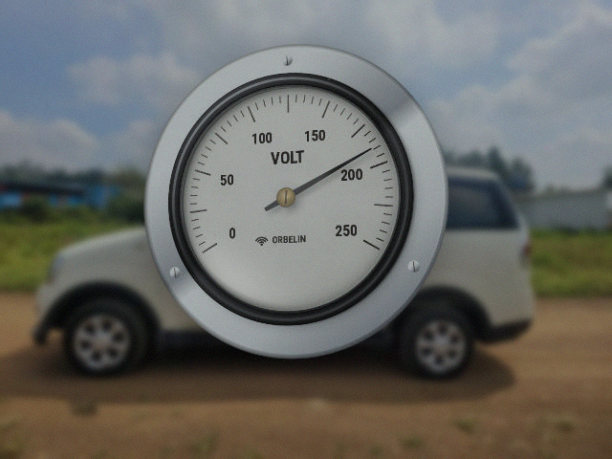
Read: 190 V
